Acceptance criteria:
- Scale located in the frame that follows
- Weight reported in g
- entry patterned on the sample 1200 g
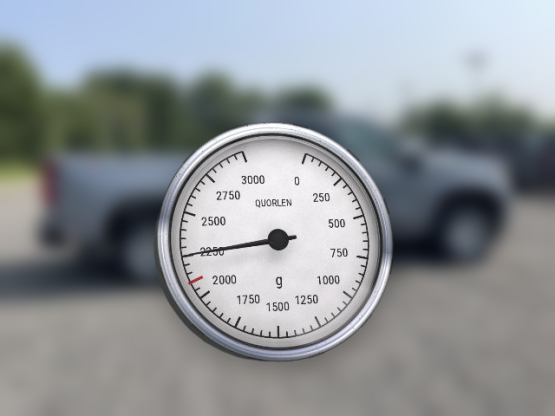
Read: 2250 g
